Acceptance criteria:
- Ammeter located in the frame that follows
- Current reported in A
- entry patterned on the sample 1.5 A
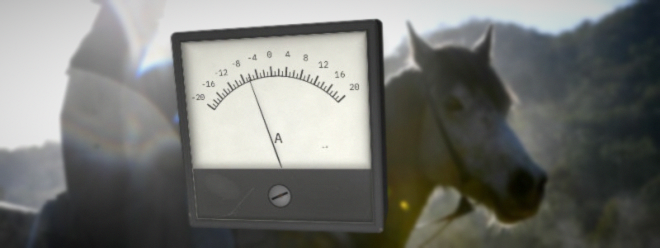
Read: -6 A
